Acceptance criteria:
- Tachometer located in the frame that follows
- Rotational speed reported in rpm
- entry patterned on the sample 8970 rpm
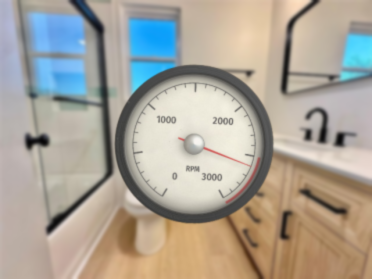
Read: 2600 rpm
